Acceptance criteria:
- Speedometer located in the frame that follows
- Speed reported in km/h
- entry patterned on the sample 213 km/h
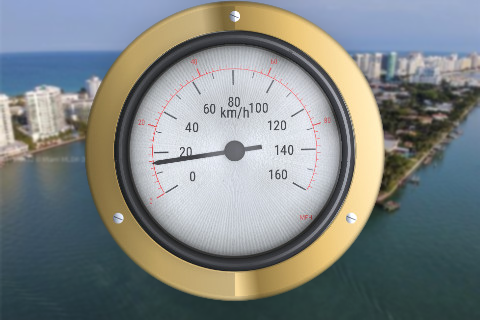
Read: 15 km/h
